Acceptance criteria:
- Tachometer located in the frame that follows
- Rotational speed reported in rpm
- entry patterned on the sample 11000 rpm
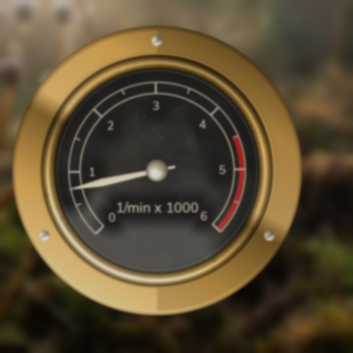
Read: 750 rpm
